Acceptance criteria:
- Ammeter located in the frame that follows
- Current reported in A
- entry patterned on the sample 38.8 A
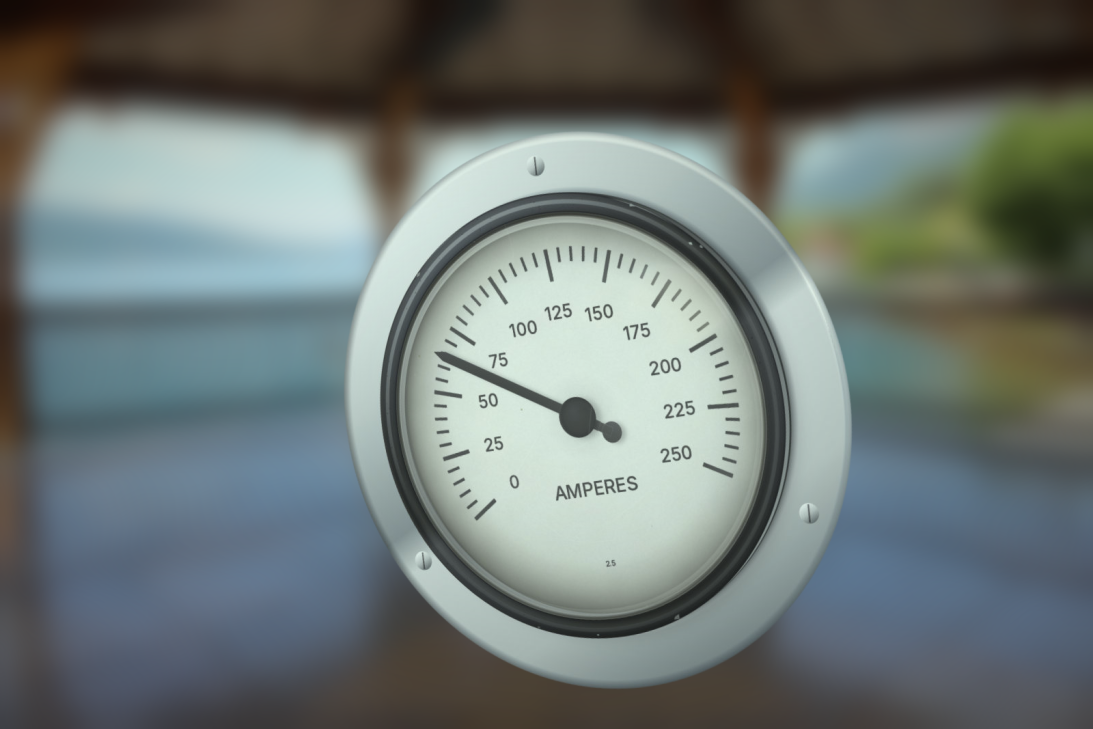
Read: 65 A
